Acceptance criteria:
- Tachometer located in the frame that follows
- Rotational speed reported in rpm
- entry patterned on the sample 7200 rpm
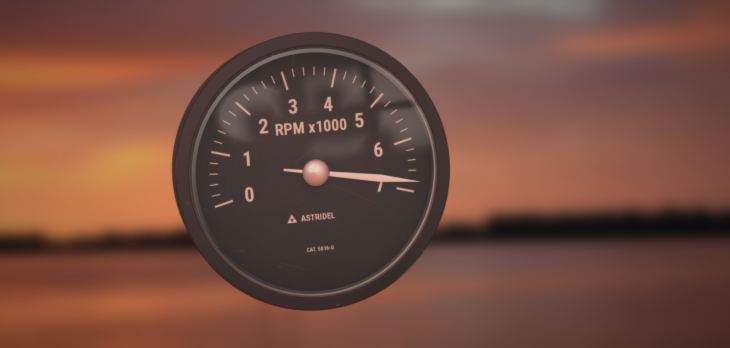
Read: 6800 rpm
